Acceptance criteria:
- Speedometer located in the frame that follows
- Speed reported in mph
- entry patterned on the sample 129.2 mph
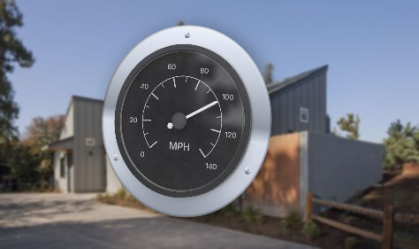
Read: 100 mph
